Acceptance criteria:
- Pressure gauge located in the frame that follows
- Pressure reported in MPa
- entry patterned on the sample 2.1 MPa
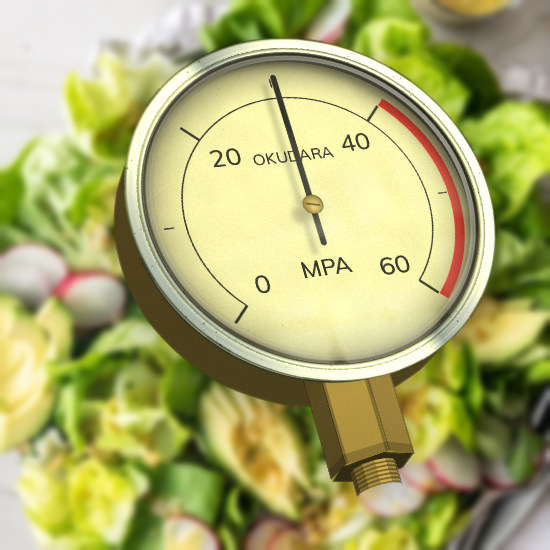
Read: 30 MPa
